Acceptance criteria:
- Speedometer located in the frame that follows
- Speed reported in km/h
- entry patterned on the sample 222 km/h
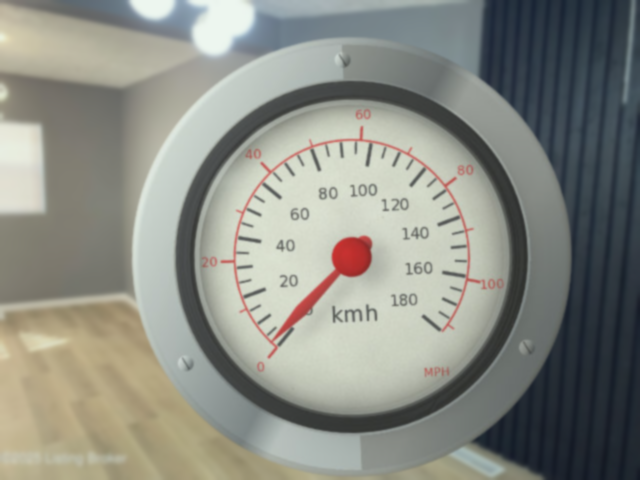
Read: 2.5 km/h
